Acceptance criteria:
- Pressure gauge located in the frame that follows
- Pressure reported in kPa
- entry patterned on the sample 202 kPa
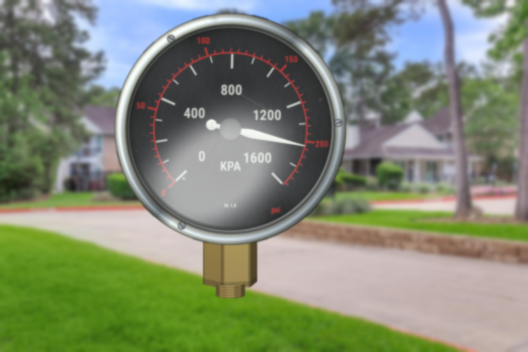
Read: 1400 kPa
